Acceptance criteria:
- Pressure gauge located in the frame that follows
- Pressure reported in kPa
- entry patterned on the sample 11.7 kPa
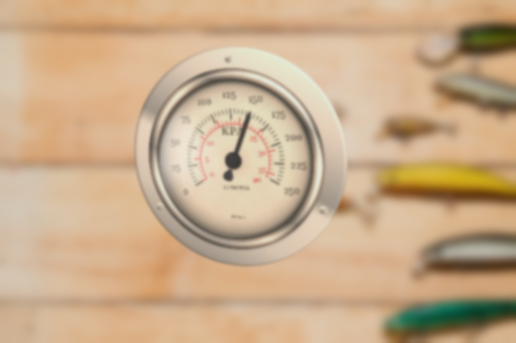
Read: 150 kPa
